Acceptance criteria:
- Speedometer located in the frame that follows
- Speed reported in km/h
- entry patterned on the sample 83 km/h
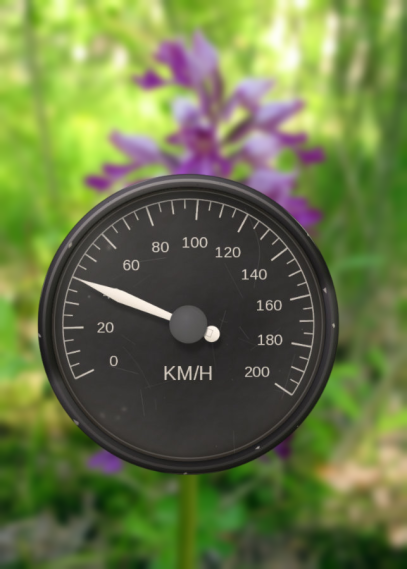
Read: 40 km/h
